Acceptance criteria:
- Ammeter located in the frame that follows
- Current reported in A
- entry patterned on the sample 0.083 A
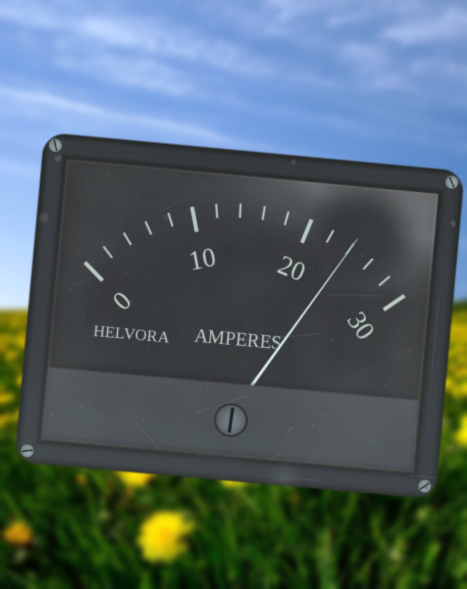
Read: 24 A
